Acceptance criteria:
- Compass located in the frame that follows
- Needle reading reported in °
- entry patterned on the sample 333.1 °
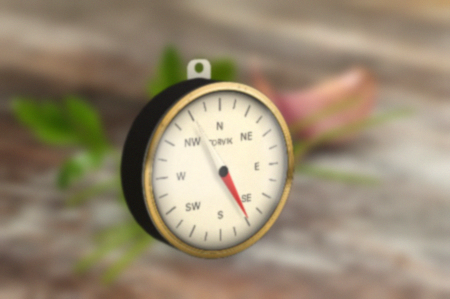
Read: 150 °
